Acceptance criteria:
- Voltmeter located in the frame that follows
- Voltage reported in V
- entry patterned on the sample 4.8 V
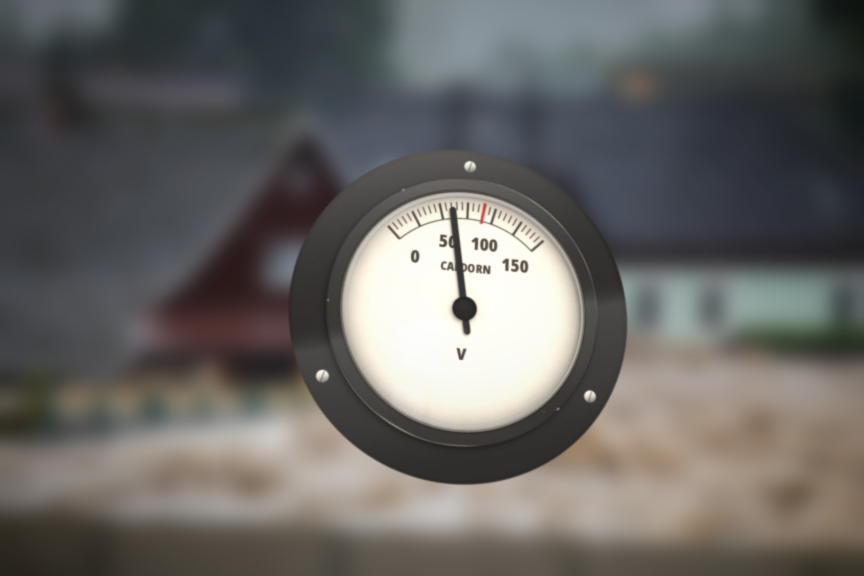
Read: 60 V
